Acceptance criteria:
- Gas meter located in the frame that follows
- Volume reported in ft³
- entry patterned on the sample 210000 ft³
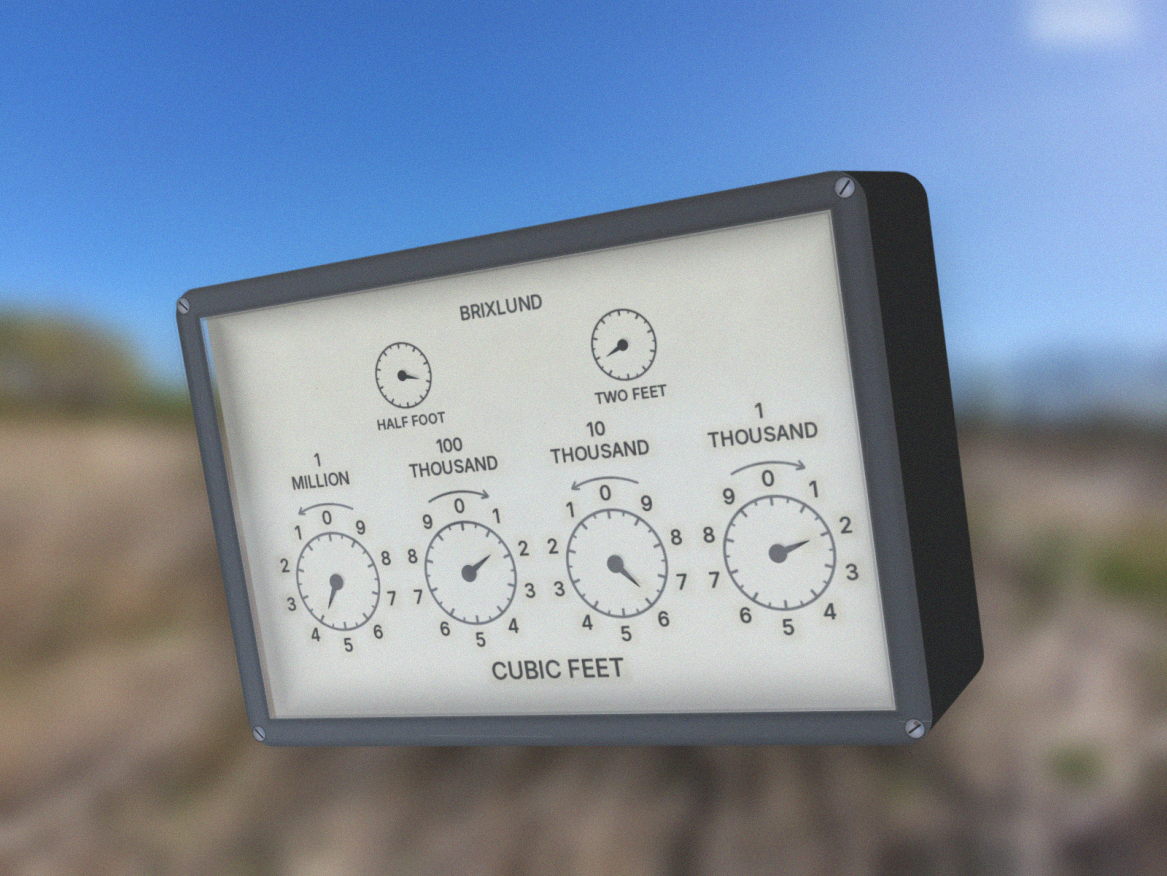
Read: 416200 ft³
